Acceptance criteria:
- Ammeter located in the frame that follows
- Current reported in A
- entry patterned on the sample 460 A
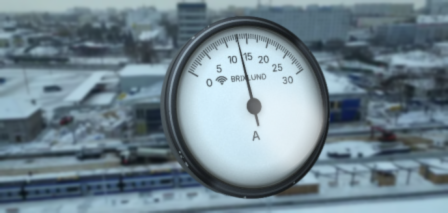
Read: 12.5 A
